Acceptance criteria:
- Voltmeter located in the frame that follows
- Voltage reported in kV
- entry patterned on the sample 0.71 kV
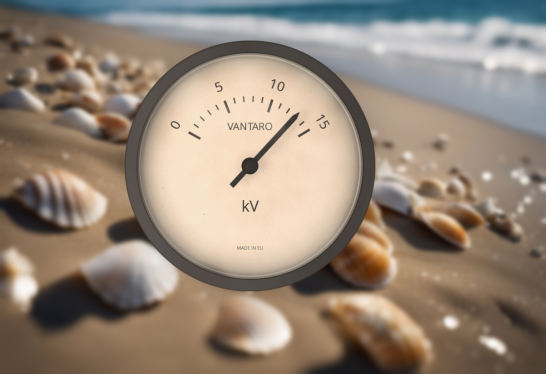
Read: 13 kV
